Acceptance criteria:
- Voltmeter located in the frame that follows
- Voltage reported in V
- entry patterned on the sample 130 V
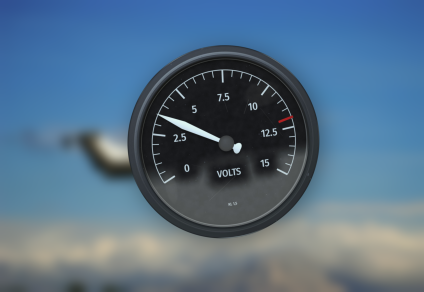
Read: 3.5 V
